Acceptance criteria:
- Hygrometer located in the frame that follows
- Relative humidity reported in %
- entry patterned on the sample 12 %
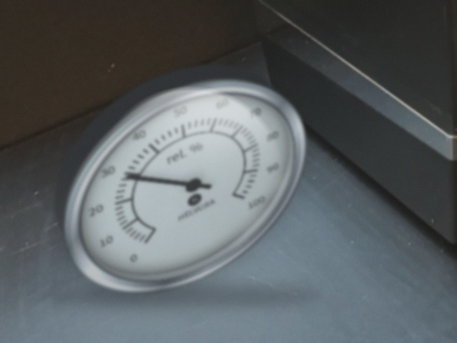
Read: 30 %
